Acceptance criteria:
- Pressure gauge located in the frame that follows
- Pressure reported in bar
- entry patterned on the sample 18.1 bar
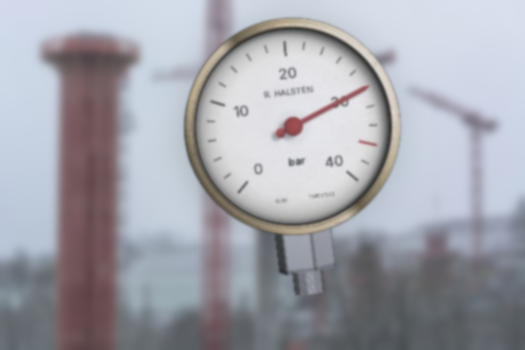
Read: 30 bar
